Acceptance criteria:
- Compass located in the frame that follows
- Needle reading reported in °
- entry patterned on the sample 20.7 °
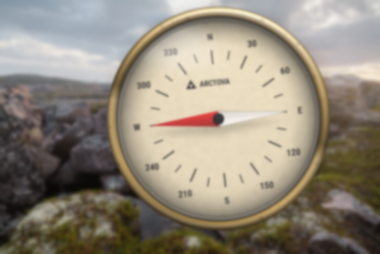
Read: 270 °
